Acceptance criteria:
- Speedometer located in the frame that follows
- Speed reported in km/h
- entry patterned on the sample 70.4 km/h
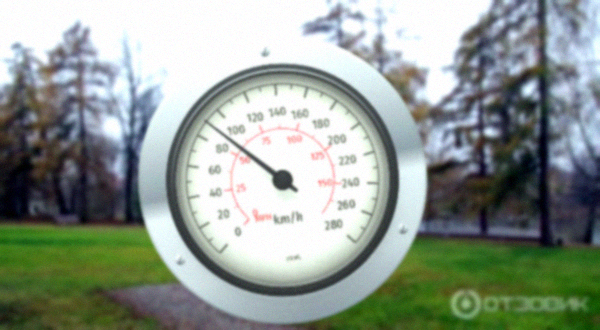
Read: 90 km/h
